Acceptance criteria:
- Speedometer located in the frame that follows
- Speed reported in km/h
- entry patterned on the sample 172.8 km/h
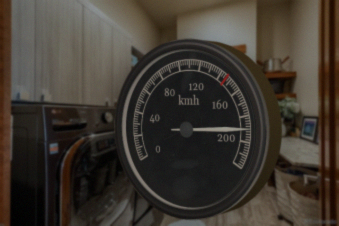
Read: 190 km/h
